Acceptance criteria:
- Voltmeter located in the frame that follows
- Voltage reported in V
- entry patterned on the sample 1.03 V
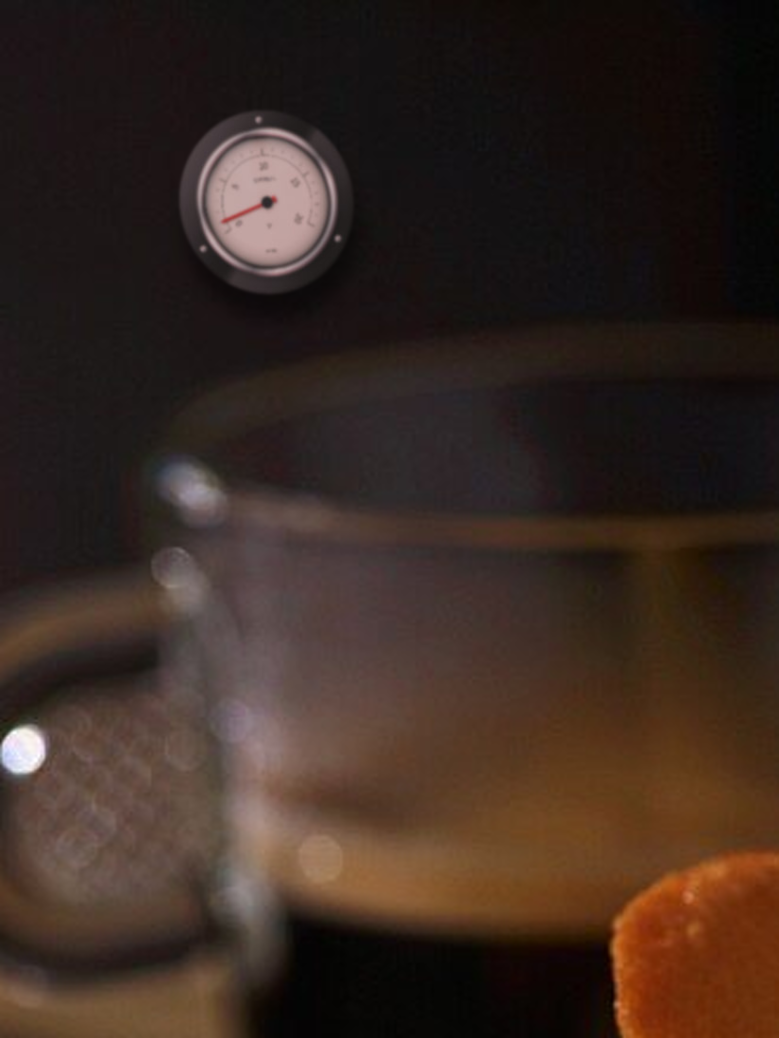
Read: 1 V
